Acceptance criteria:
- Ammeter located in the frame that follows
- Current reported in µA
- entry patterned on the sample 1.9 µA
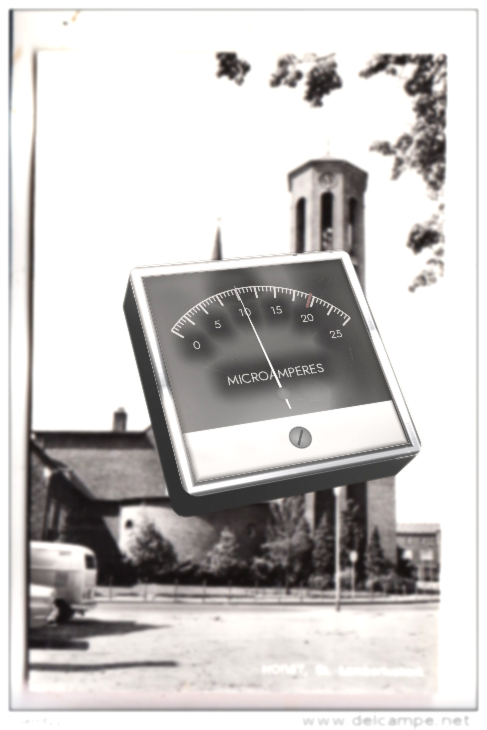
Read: 10 µA
